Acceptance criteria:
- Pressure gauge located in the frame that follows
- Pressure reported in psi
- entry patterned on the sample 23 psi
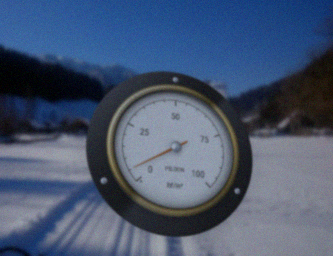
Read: 5 psi
